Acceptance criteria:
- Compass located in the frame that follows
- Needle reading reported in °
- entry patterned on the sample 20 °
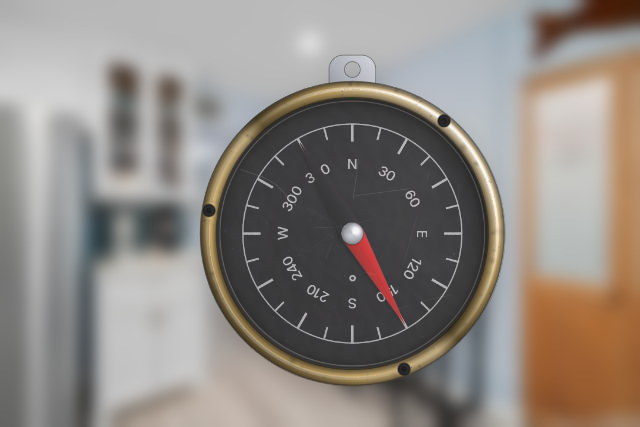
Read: 150 °
